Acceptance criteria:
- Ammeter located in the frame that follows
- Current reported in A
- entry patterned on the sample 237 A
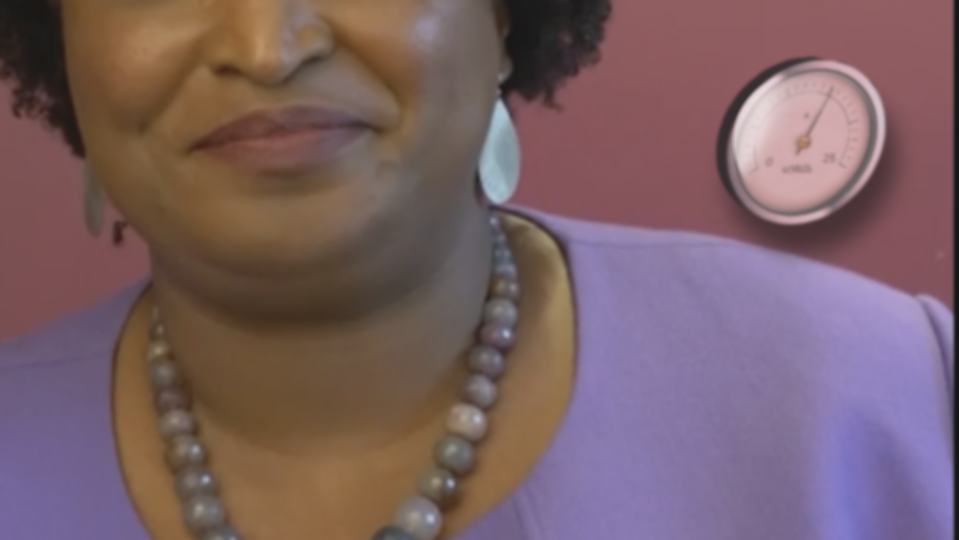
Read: 15 A
